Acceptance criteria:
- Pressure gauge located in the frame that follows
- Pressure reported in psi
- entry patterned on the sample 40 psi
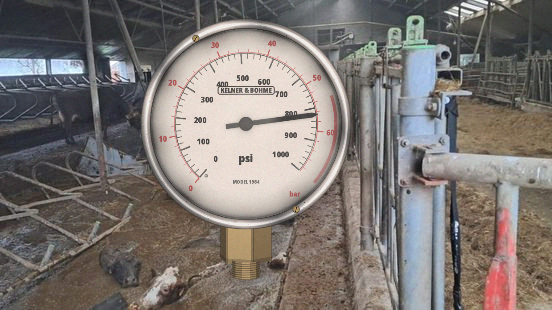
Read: 820 psi
